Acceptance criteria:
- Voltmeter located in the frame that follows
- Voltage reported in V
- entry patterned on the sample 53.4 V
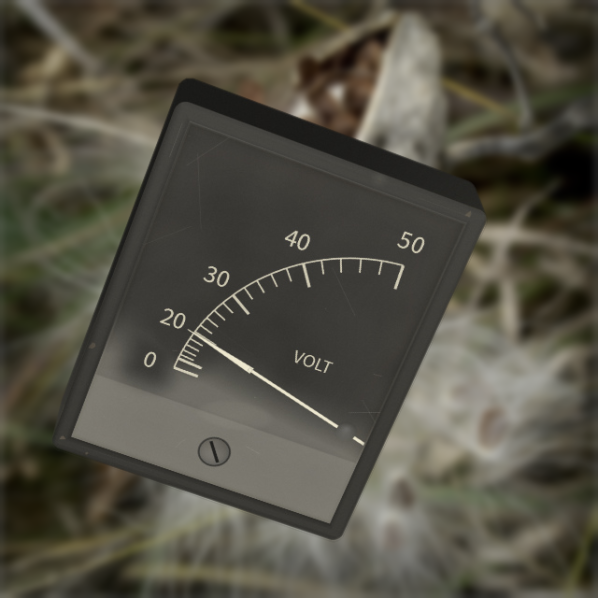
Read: 20 V
